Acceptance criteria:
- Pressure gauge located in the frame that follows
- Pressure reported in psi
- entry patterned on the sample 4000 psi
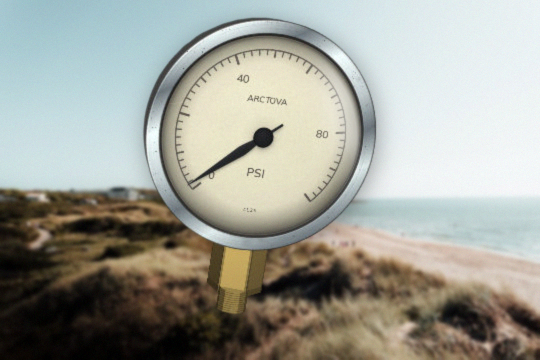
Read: 2 psi
